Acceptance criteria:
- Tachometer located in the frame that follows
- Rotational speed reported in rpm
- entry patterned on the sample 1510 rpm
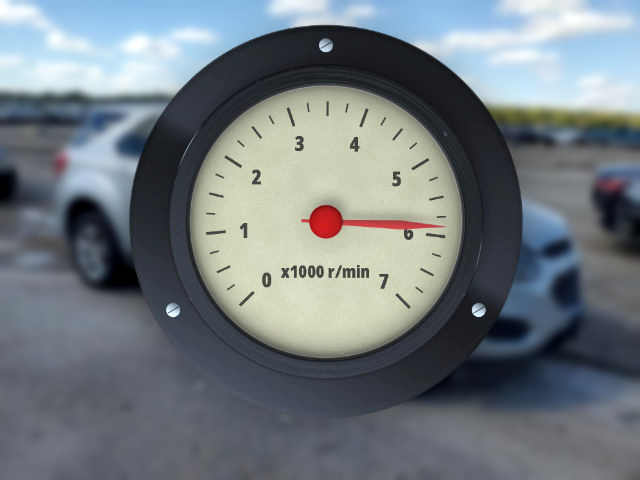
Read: 5875 rpm
